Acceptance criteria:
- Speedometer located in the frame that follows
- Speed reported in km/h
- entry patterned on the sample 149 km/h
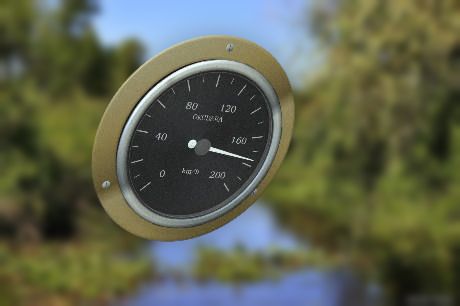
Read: 175 km/h
